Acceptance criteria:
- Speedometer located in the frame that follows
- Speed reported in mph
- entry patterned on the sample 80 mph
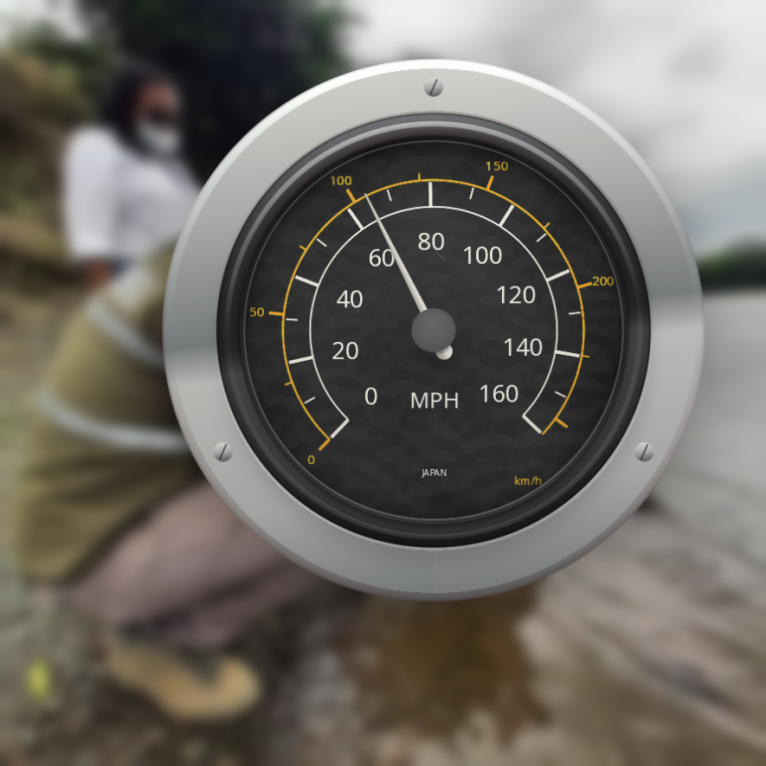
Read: 65 mph
